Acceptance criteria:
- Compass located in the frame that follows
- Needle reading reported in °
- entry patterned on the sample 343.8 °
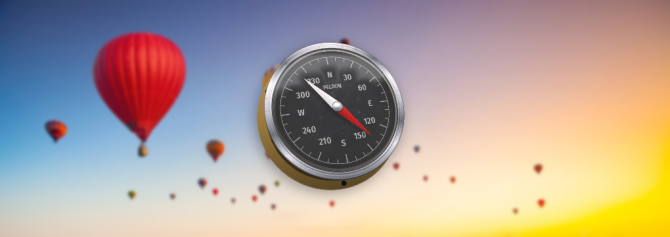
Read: 140 °
